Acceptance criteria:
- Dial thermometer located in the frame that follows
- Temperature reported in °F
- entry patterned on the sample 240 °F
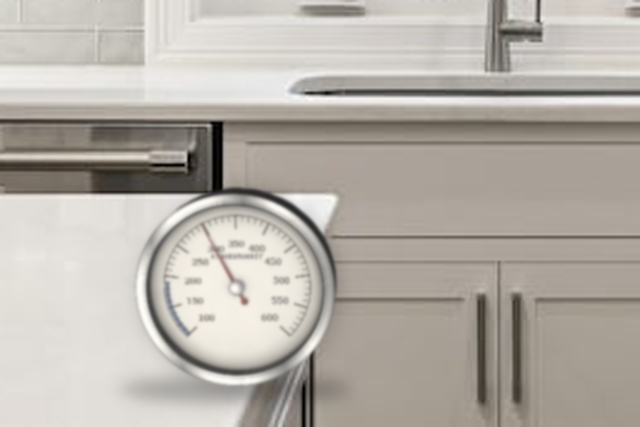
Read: 300 °F
